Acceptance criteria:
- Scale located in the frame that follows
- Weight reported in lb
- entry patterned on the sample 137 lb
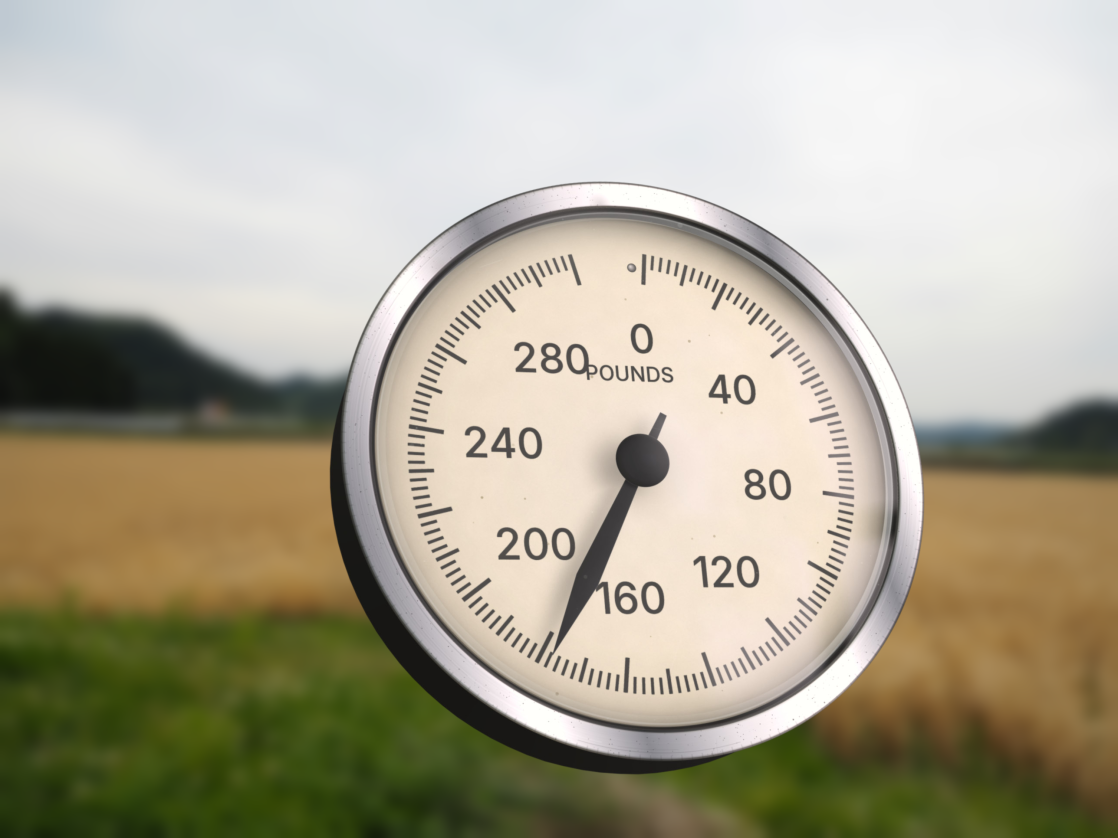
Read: 178 lb
